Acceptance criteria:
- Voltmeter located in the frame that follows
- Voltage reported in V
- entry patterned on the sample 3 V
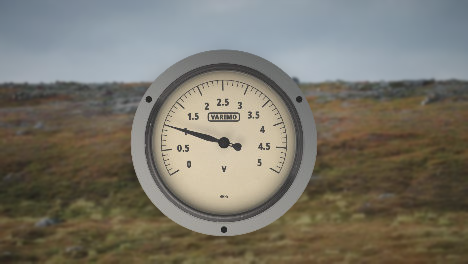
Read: 1 V
